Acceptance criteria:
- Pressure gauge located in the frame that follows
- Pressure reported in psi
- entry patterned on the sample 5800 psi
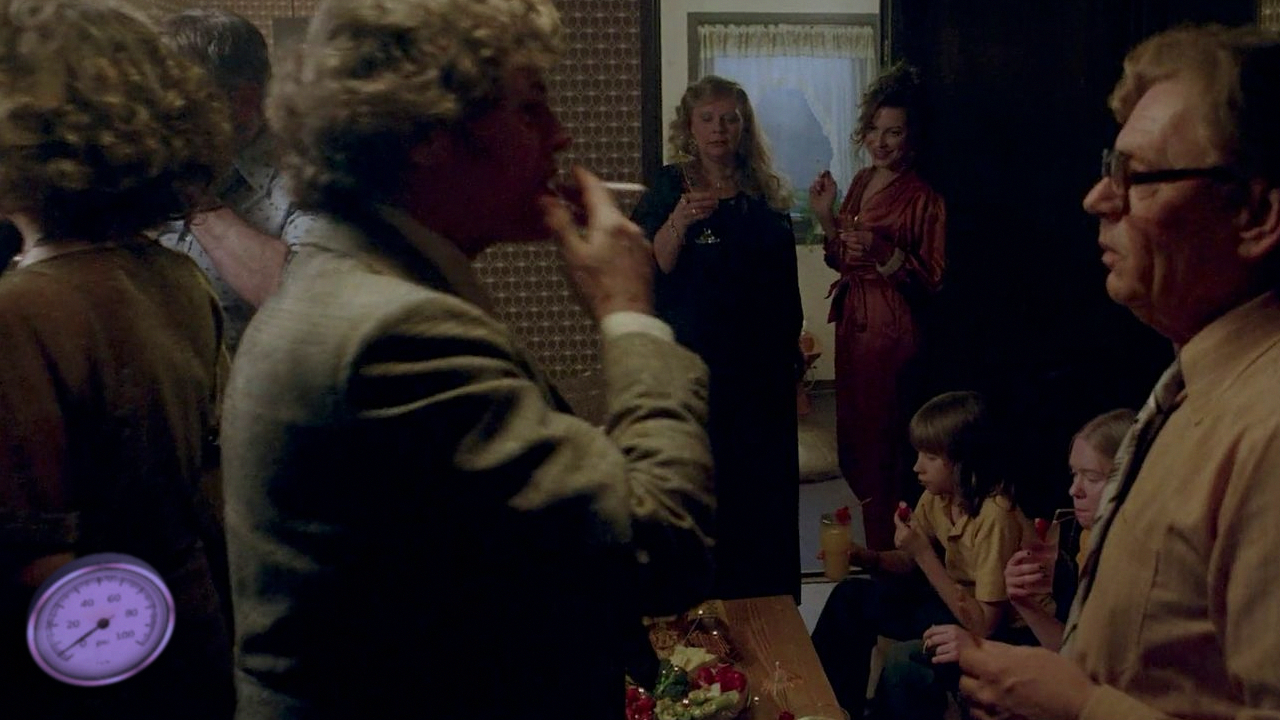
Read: 5 psi
